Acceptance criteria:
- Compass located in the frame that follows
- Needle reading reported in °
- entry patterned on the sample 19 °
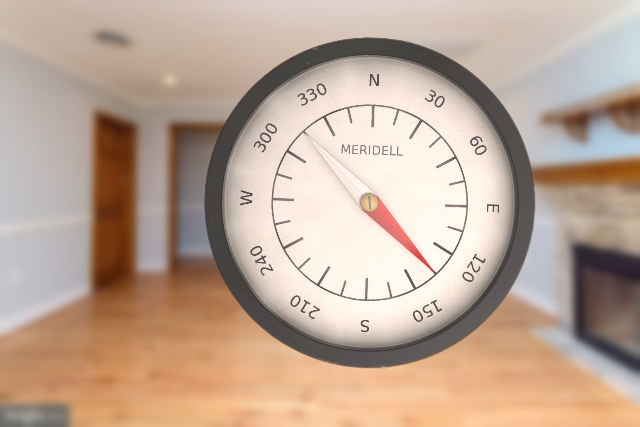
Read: 135 °
